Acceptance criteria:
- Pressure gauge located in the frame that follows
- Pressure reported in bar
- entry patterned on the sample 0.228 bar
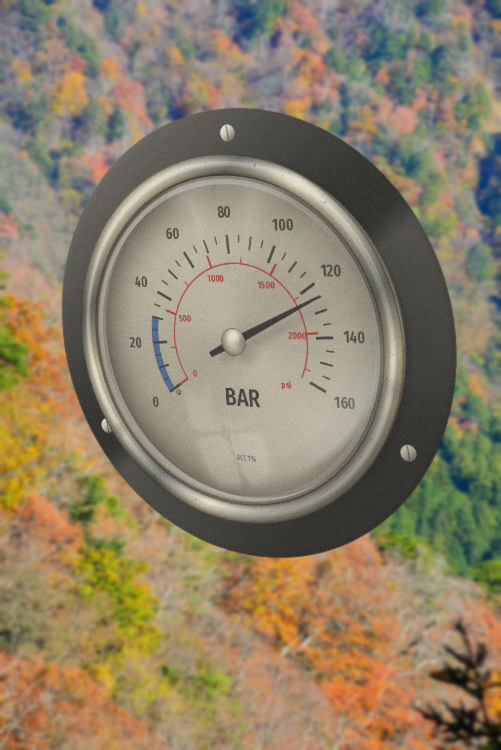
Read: 125 bar
